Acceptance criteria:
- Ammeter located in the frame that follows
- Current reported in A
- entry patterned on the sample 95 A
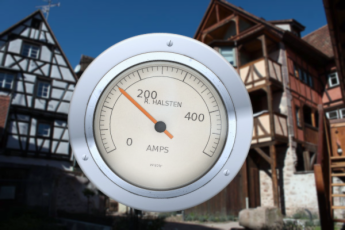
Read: 150 A
